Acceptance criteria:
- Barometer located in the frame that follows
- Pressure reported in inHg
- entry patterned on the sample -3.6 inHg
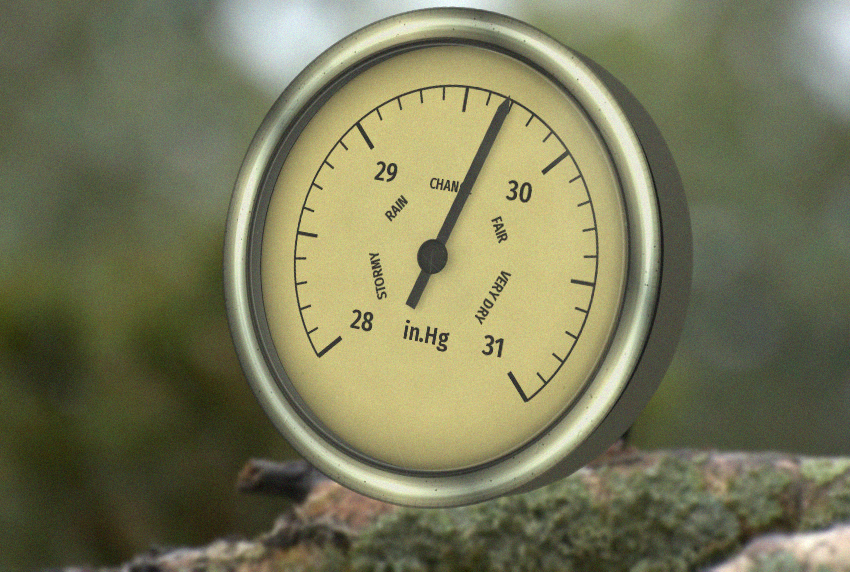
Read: 29.7 inHg
